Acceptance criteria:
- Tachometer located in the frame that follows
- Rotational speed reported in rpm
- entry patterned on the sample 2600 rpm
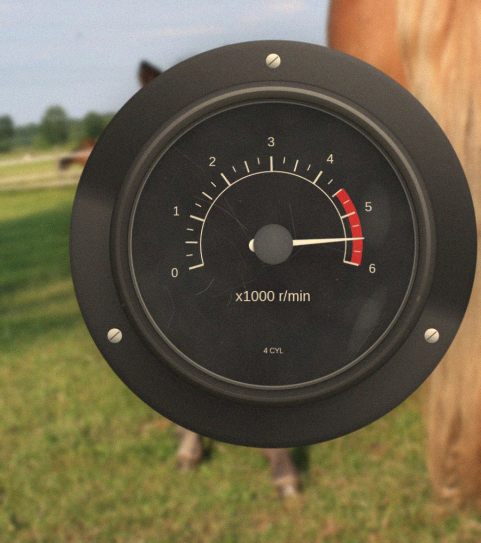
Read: 5500 rpm
